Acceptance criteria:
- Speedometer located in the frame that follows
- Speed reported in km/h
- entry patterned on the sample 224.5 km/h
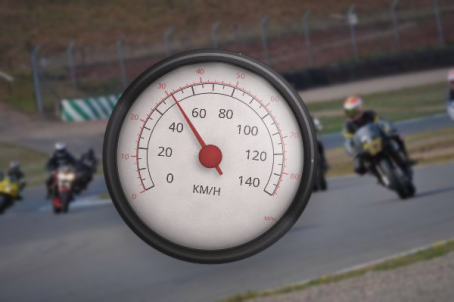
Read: 50 km/h
